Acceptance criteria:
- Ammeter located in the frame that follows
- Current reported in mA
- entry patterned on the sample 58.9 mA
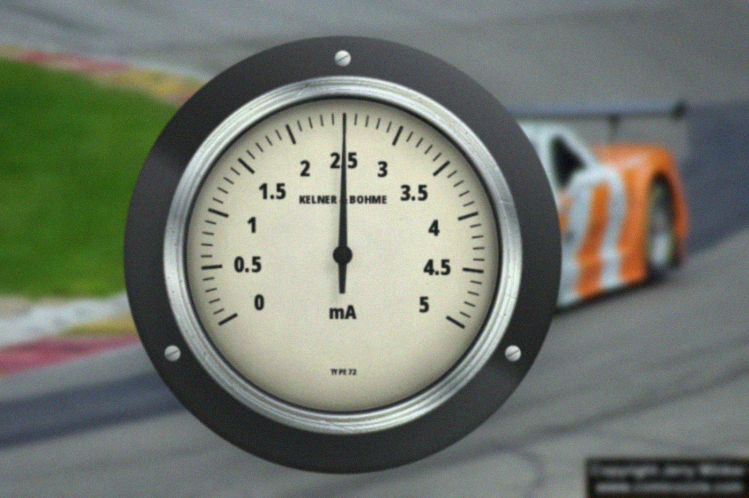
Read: 2.5 mA
